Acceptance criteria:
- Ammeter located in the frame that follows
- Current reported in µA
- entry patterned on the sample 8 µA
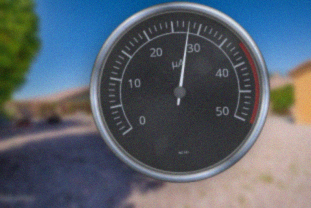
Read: 28 µA
